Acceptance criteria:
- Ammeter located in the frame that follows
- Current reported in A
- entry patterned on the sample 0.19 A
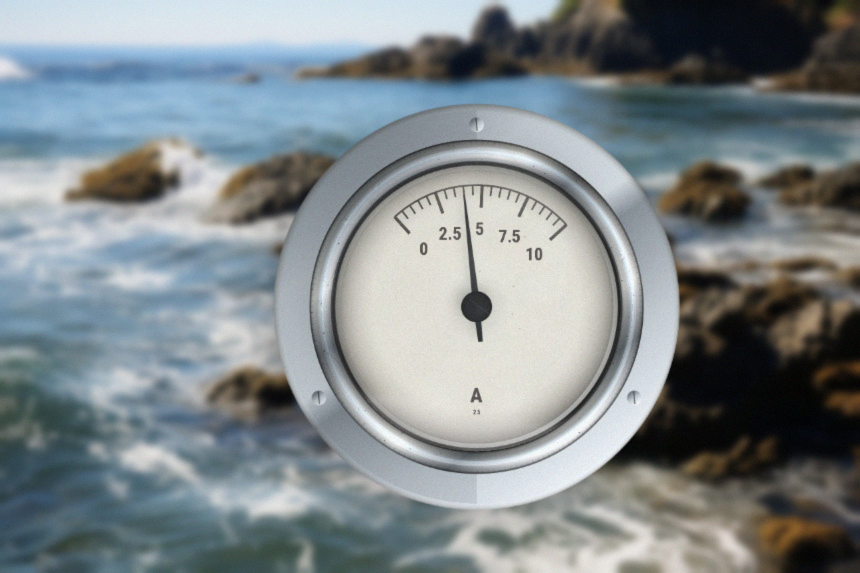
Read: 4 A
